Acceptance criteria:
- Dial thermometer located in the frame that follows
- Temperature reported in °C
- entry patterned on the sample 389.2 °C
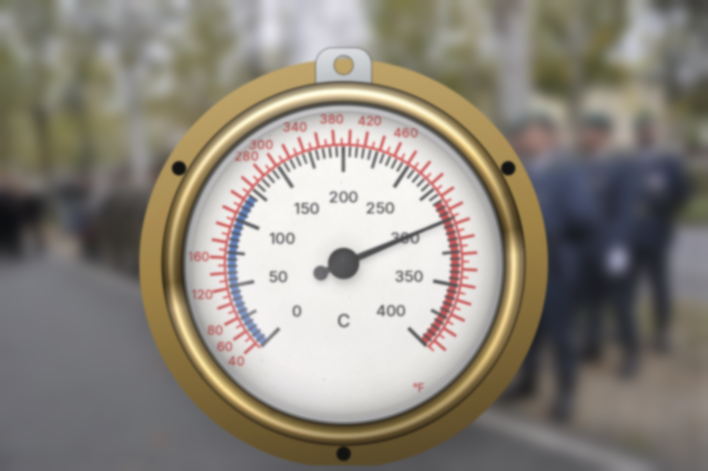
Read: 300 °C
